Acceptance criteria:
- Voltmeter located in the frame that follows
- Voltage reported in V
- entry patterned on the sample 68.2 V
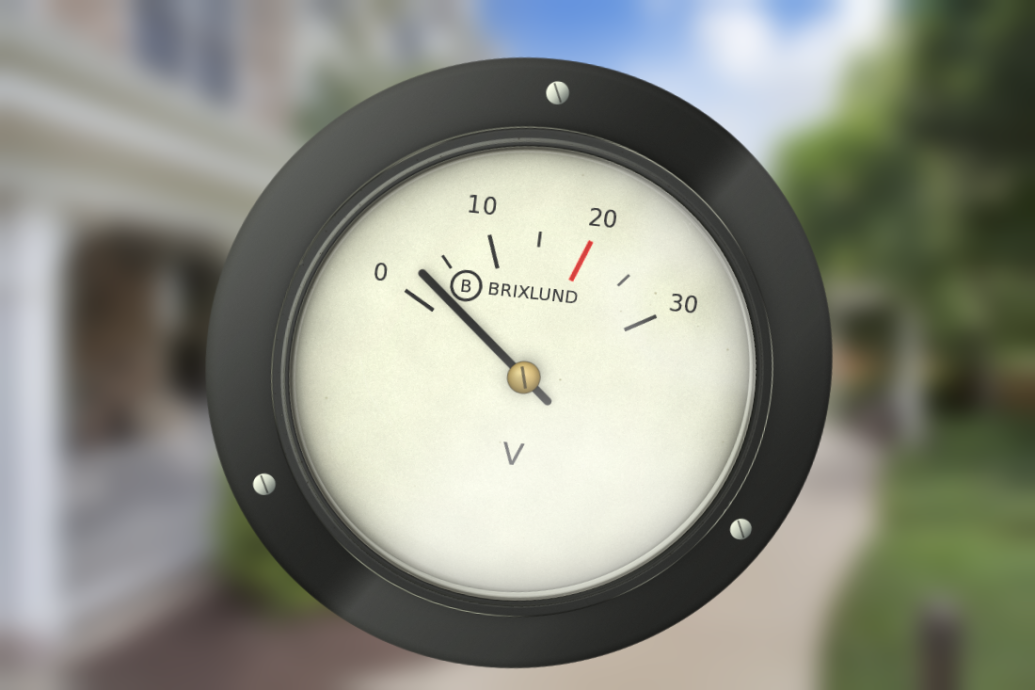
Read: 2.5 V
